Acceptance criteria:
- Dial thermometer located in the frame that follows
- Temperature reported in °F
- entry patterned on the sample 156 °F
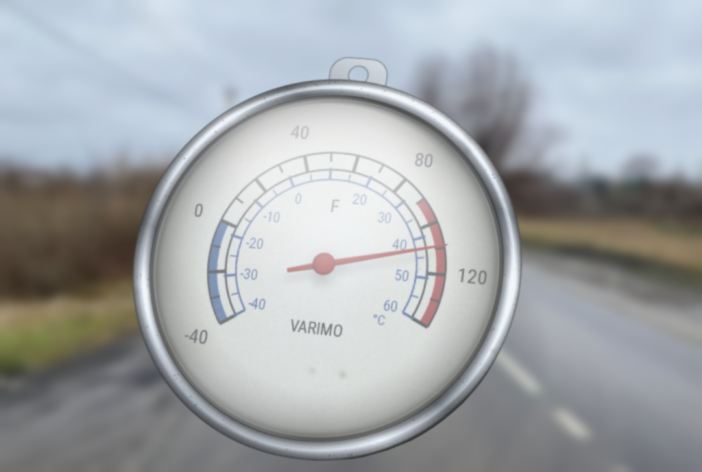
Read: 110 °F
